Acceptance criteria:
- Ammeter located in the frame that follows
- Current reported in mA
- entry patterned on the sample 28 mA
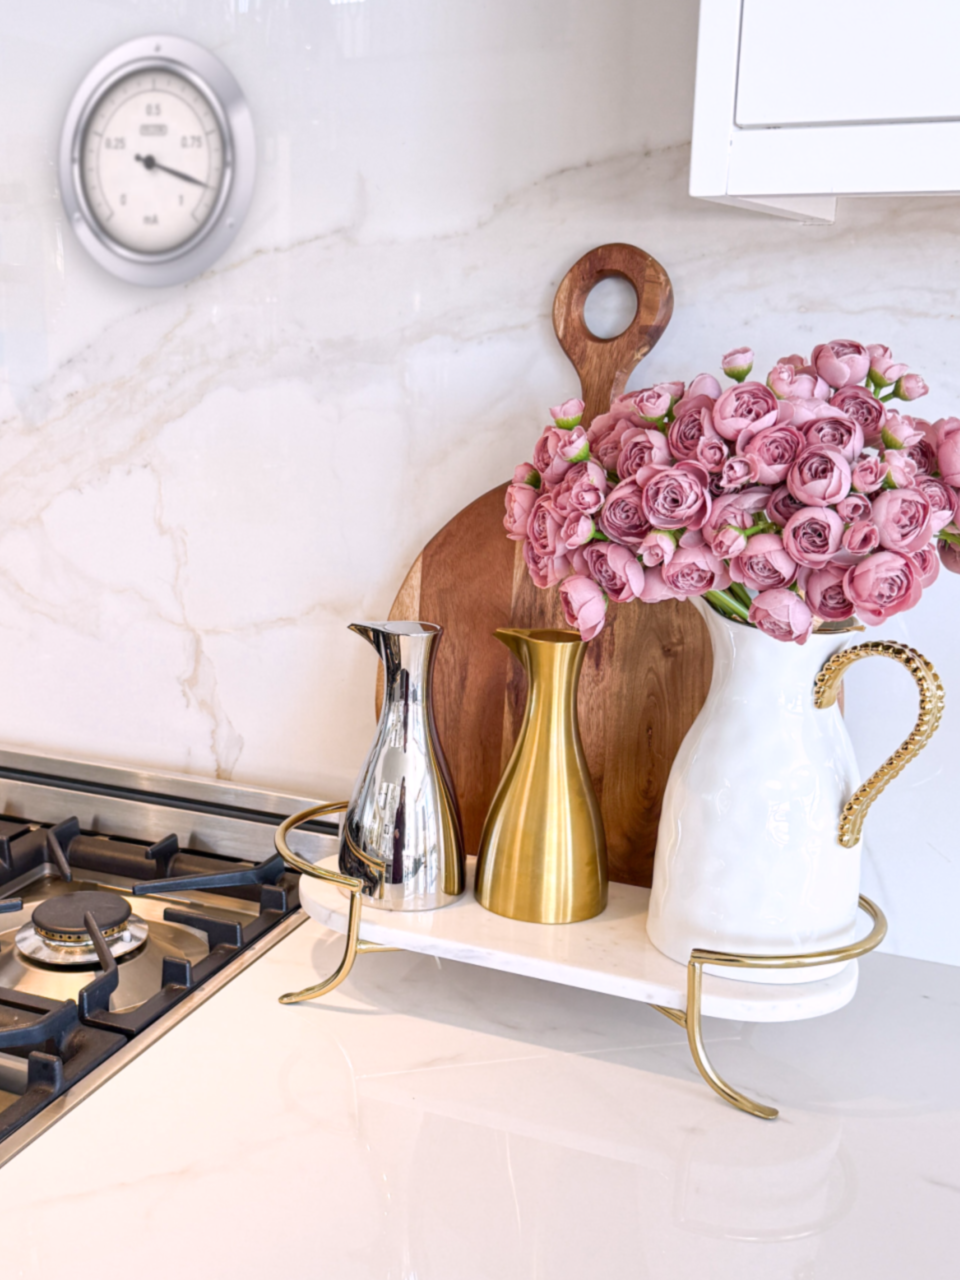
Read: 0.9 mA
